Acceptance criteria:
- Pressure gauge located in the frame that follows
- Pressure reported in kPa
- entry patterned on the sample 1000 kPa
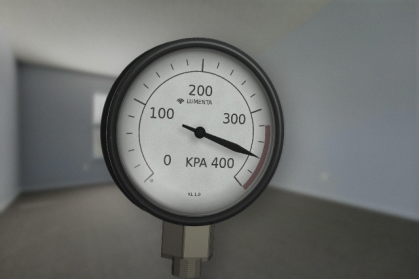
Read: 360 kPa
